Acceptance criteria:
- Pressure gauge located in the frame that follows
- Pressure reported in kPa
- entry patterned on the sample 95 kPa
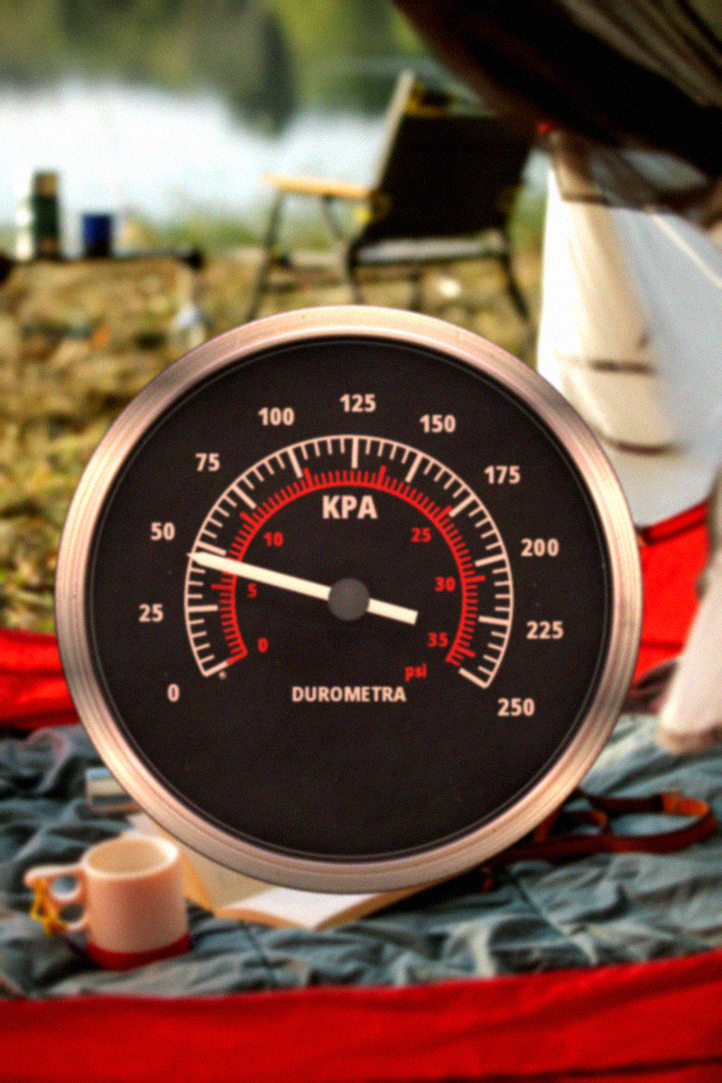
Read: 45 kPa
